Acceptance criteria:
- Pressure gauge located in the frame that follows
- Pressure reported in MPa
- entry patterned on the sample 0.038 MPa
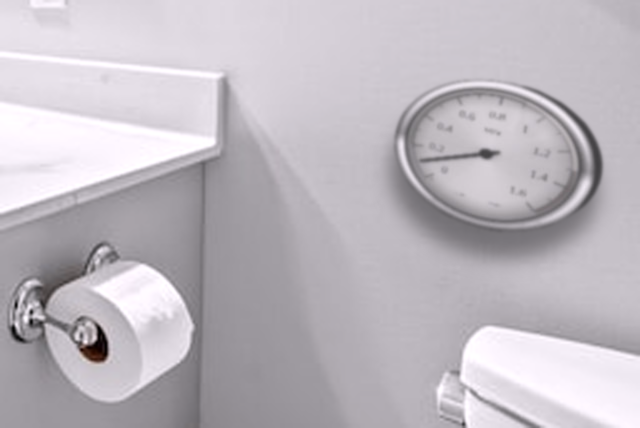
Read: 0.1 MPa
